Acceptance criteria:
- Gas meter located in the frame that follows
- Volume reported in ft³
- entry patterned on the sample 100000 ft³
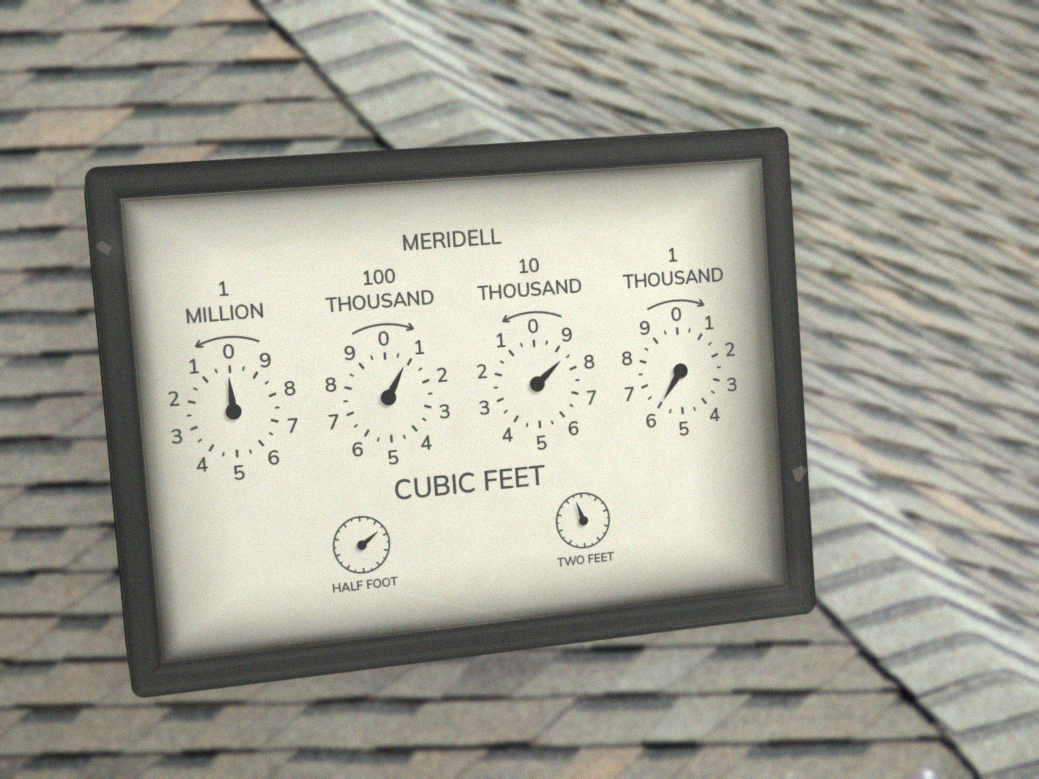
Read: 8600 ft³
